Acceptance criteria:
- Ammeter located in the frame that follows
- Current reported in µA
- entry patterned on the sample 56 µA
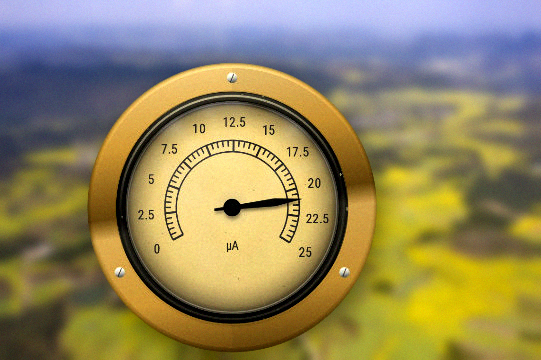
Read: 21 µA
